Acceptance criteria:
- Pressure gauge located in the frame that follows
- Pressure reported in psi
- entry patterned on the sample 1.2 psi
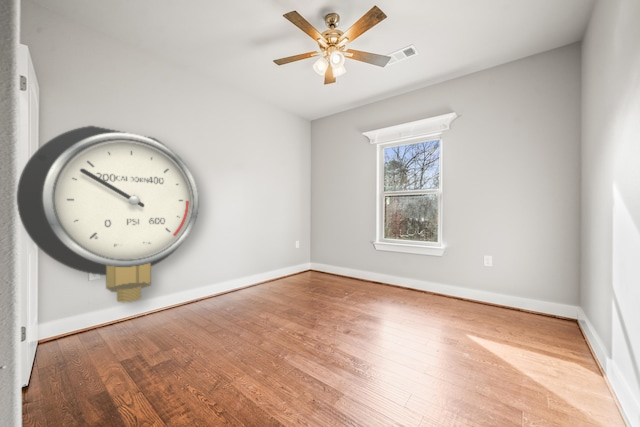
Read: 175 psi
